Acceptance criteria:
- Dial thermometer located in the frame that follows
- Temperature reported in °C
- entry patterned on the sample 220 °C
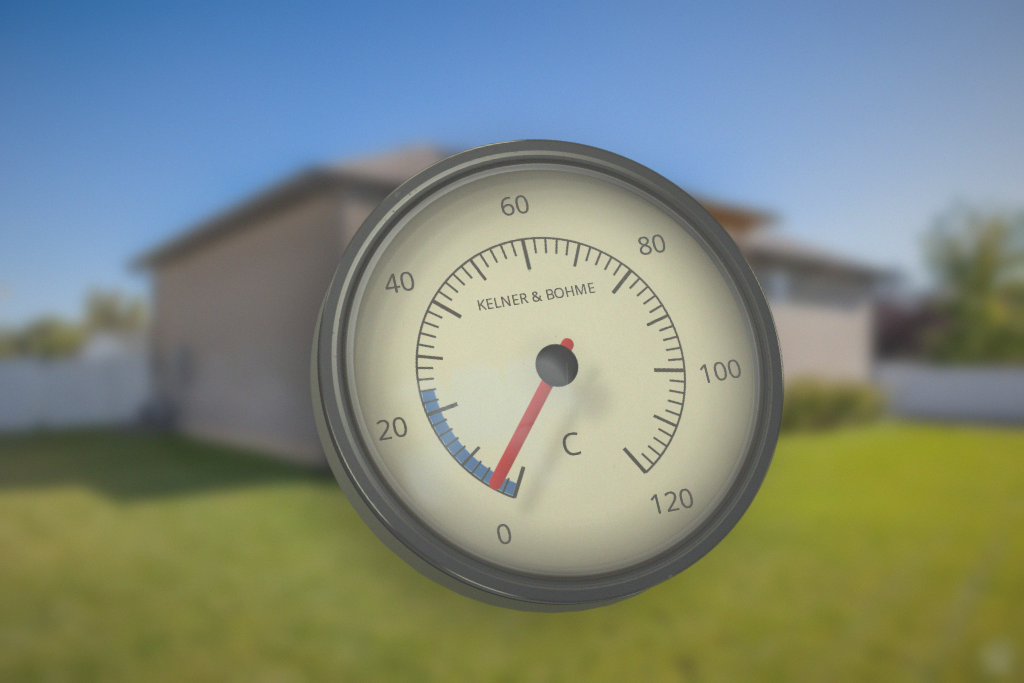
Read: 4 °C
